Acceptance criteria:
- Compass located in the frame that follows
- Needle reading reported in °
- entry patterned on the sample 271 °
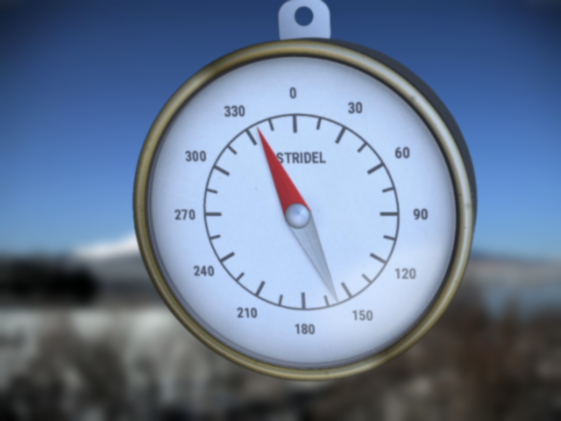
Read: 337.5 °
